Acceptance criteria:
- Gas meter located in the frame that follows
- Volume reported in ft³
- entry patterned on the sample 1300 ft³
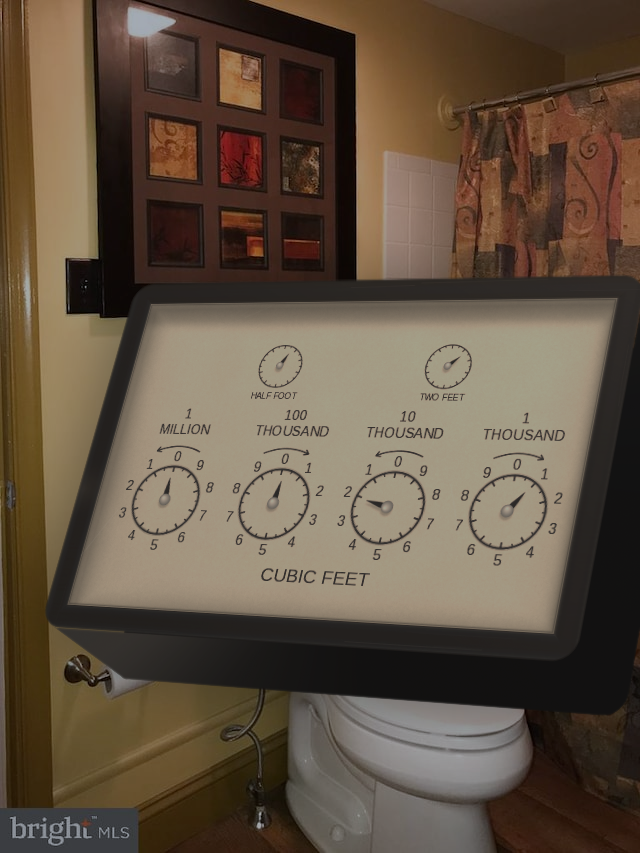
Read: 2100 ft³
